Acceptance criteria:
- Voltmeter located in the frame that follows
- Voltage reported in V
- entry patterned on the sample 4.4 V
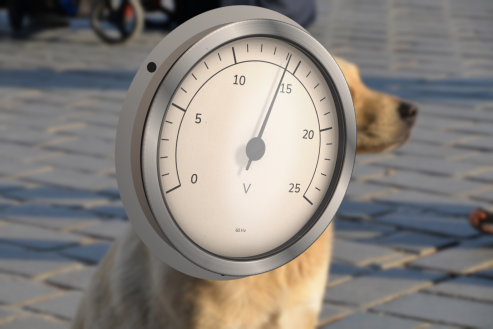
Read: 14 V
